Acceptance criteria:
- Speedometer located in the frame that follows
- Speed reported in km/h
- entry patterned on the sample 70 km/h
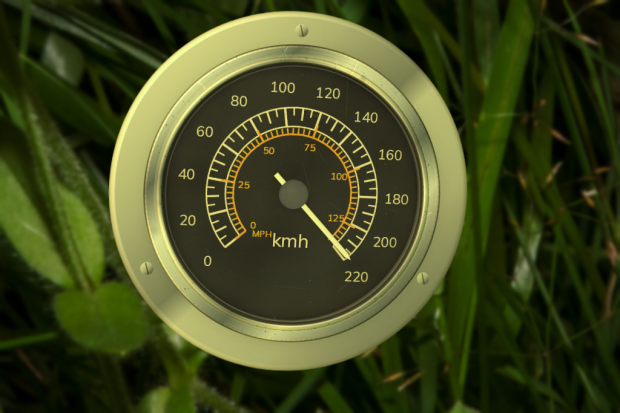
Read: 217.5 km/h
